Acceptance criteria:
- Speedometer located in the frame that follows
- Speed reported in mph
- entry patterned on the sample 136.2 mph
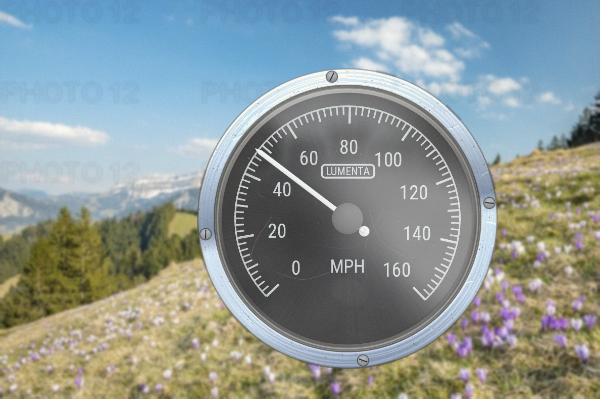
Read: 48 mph
